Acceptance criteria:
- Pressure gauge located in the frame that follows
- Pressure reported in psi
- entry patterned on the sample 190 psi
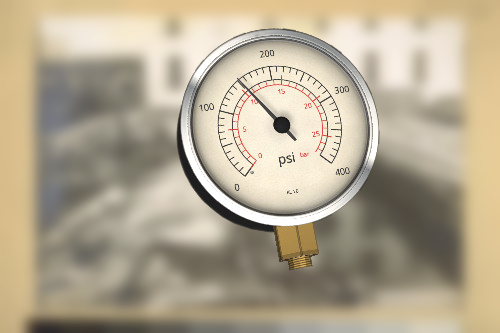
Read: 150 psi
